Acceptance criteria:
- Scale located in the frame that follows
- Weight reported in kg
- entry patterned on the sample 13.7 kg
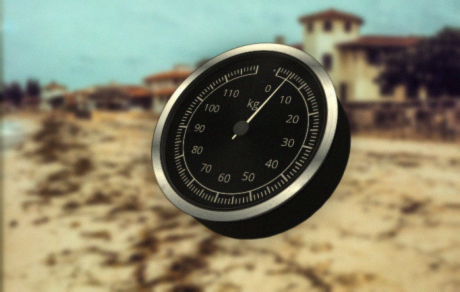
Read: 5 kg
